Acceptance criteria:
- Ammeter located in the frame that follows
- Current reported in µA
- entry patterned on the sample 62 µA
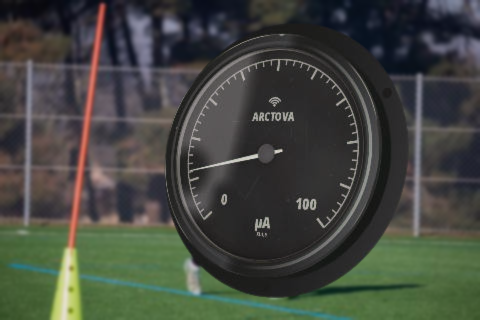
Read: 12 µA
